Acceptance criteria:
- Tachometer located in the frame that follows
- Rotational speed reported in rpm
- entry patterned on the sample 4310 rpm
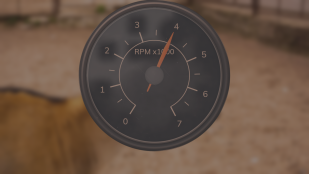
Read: 4000 rpm
